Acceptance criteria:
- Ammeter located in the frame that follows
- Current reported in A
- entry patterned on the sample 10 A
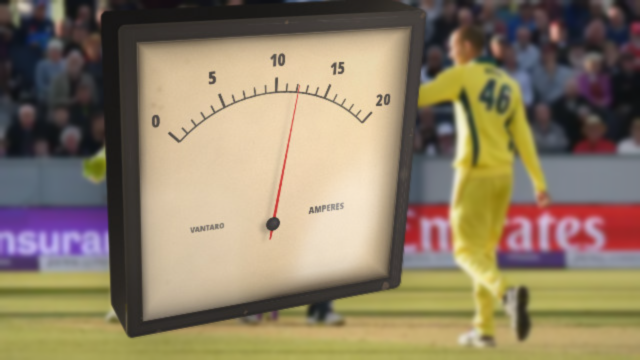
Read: 12 A
